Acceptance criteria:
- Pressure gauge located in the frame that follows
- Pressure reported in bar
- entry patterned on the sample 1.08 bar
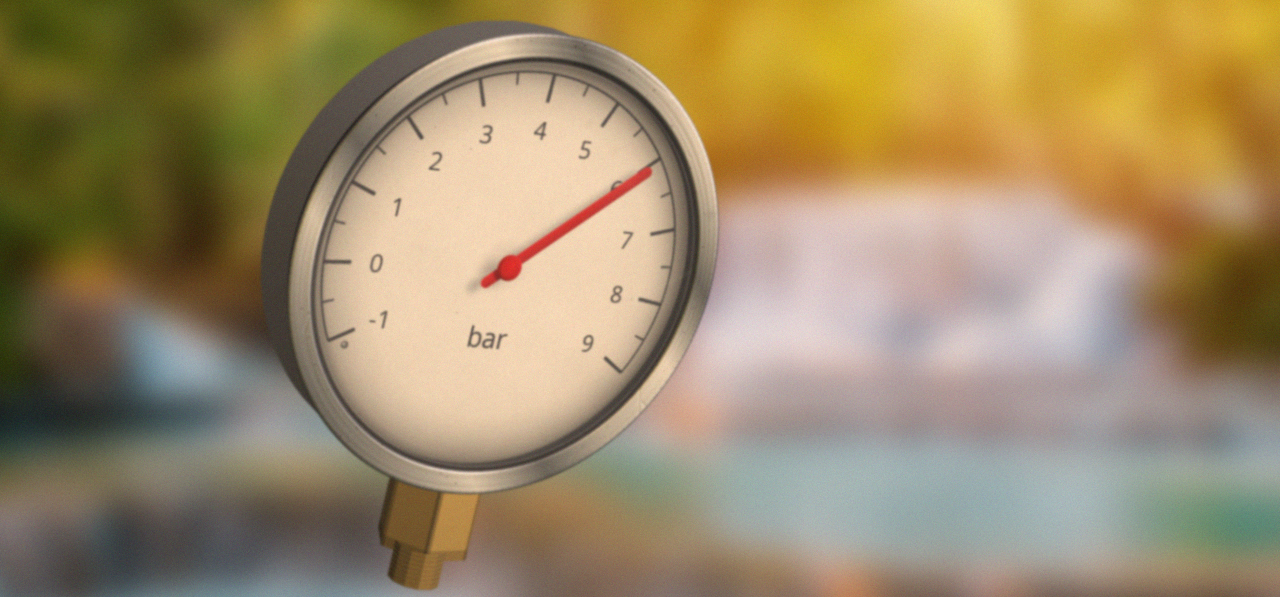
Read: 6 bar
